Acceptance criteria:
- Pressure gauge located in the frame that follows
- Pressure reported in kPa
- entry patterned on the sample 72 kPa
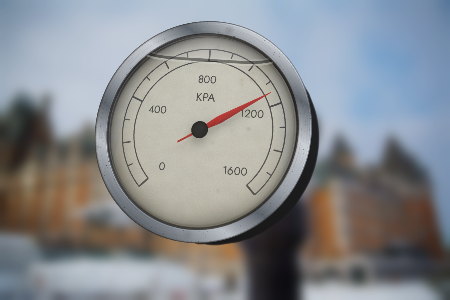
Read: 1150 kPa
